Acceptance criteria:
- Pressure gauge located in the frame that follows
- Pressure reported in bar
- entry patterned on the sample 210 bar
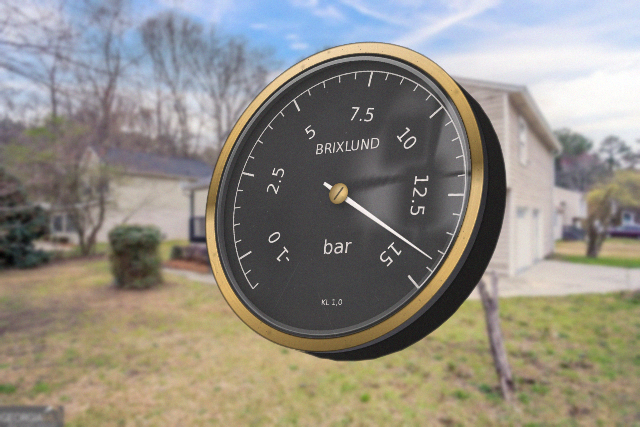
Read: 14.25 bar
